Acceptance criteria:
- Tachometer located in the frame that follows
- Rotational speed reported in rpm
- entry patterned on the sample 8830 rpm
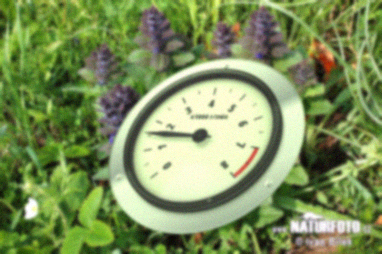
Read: 1500 rpm
